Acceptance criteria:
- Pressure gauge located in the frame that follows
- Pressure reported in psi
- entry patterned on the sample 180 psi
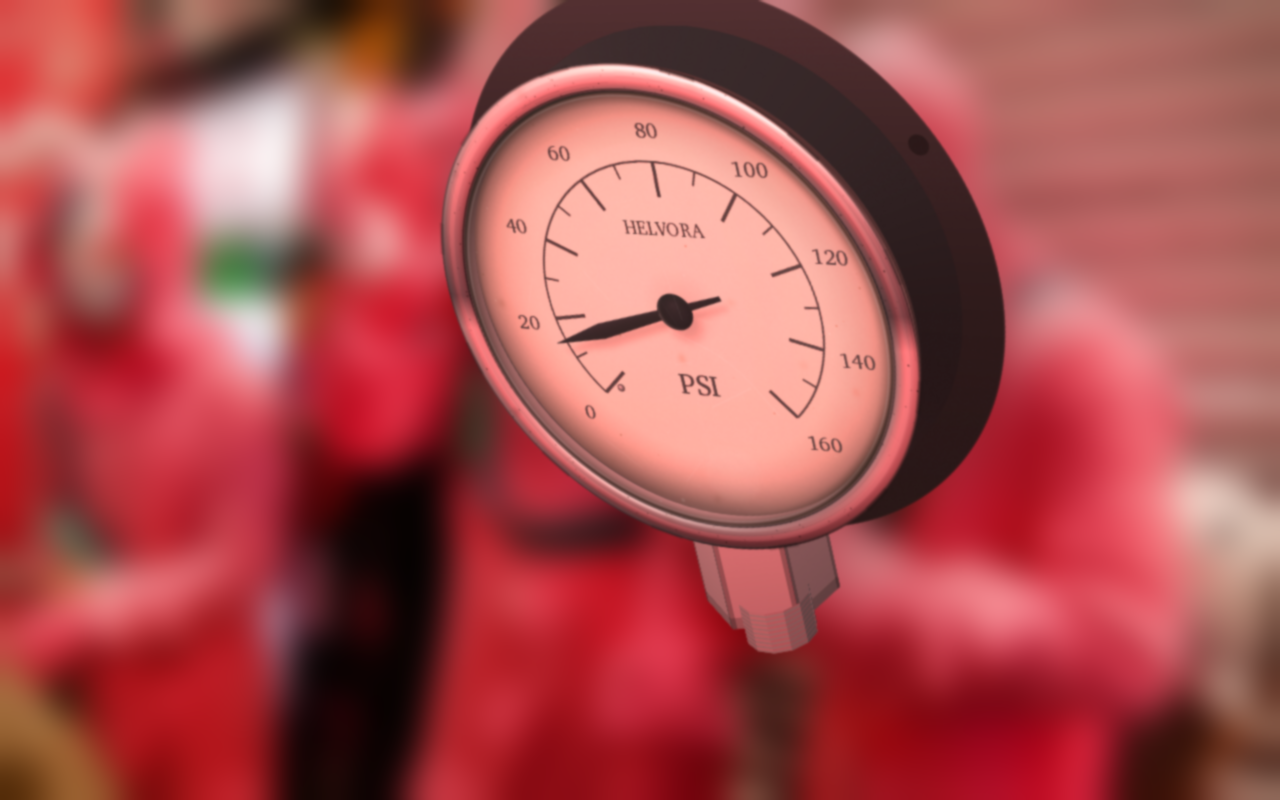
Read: 15 psi
